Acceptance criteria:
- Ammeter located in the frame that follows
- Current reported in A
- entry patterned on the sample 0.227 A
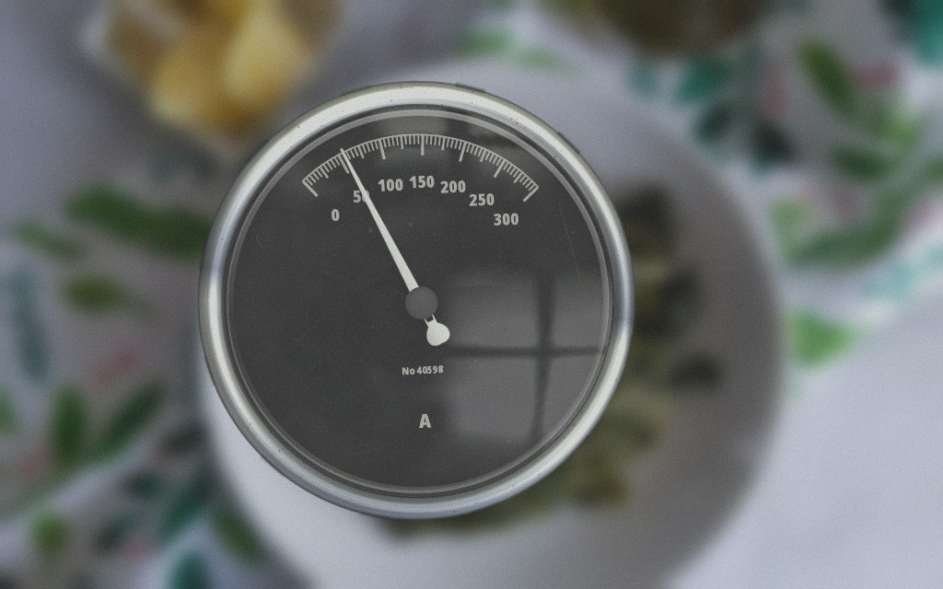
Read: 55 A
